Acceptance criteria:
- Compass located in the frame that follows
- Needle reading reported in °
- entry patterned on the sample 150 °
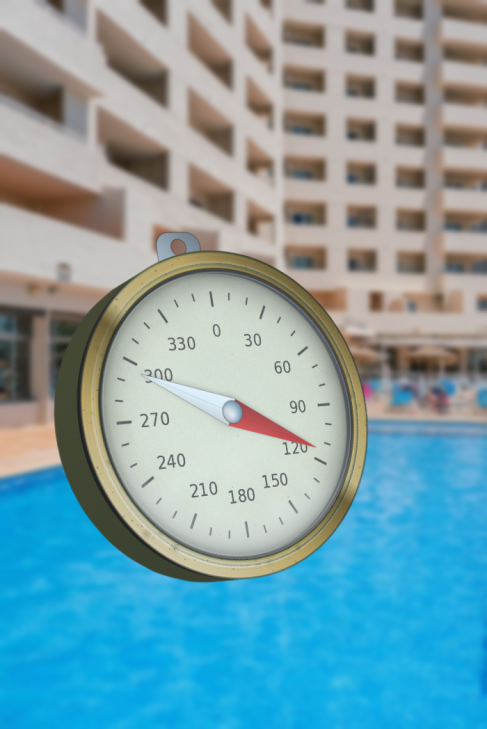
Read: 115 °
